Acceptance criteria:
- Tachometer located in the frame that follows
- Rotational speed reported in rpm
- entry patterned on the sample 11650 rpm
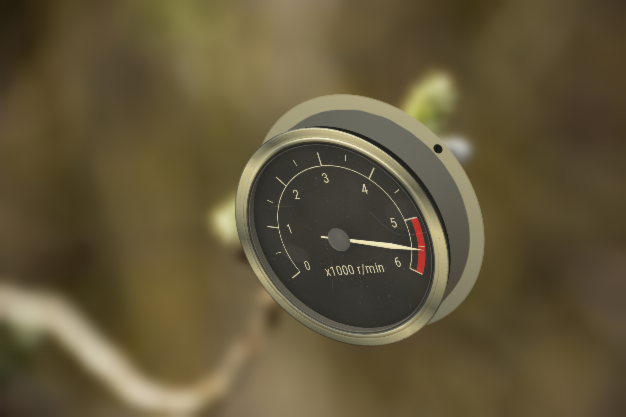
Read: 5500 rpm
